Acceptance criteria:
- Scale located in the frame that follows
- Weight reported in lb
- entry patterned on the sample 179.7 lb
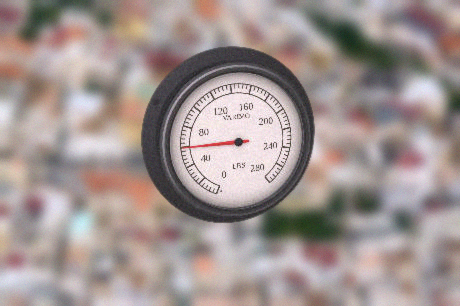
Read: 60 lb
